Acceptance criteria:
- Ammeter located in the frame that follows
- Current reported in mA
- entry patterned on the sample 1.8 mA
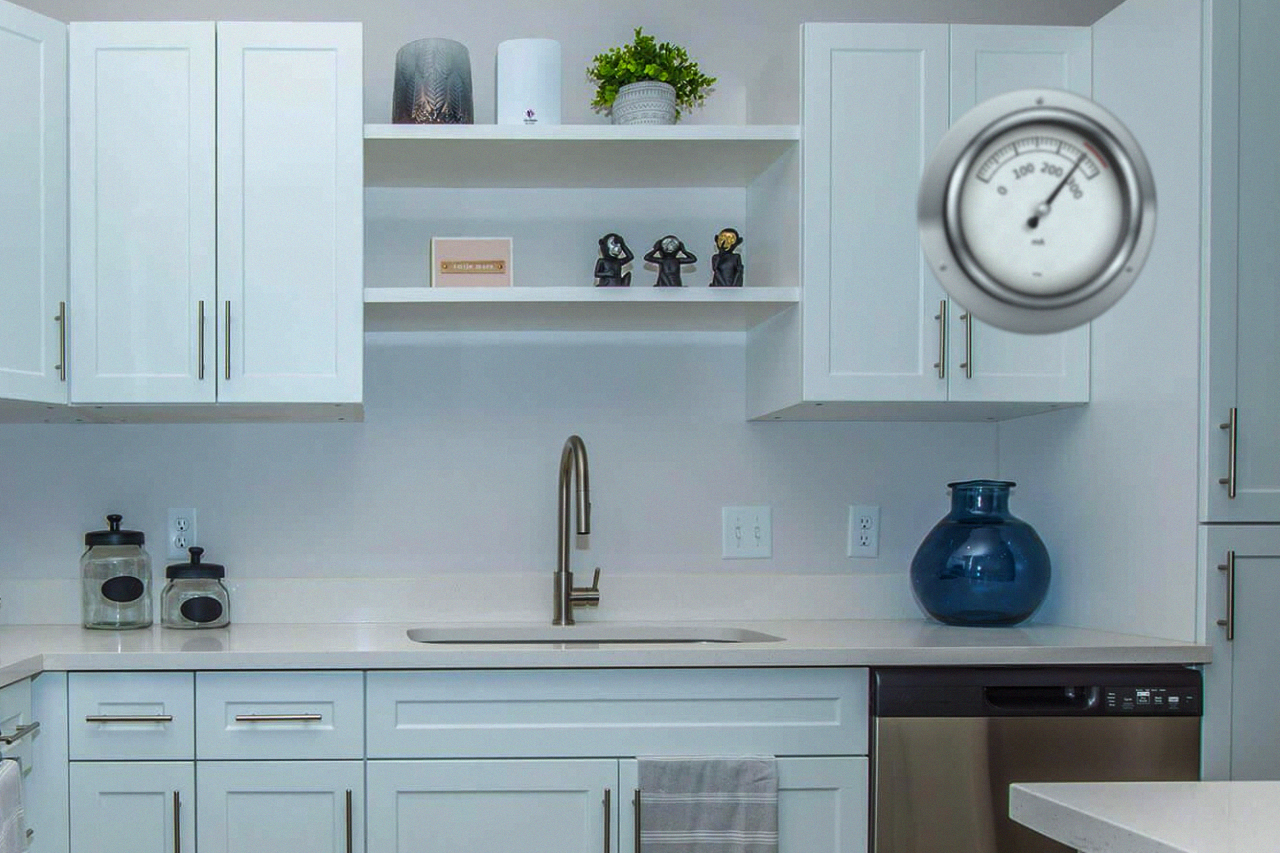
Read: 250 mA
